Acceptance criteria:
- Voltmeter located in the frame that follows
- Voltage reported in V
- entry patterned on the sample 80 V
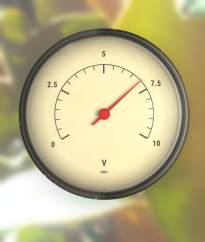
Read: 7 V
